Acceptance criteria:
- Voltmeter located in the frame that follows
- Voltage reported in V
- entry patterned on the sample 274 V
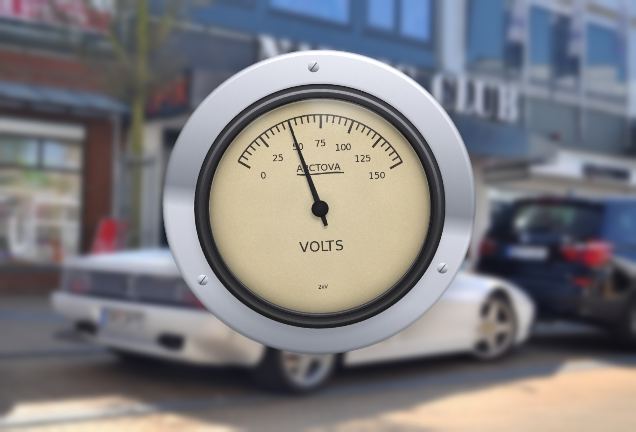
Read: 50 V
